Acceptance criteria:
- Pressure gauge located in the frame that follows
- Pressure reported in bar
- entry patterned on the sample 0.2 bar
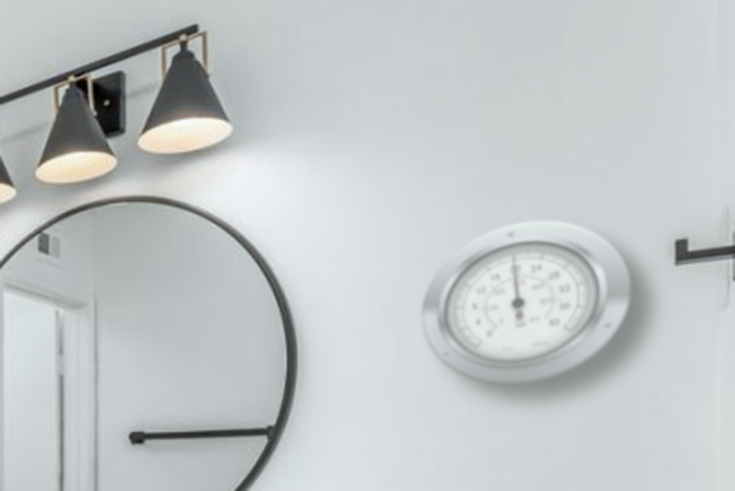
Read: 20 bar
